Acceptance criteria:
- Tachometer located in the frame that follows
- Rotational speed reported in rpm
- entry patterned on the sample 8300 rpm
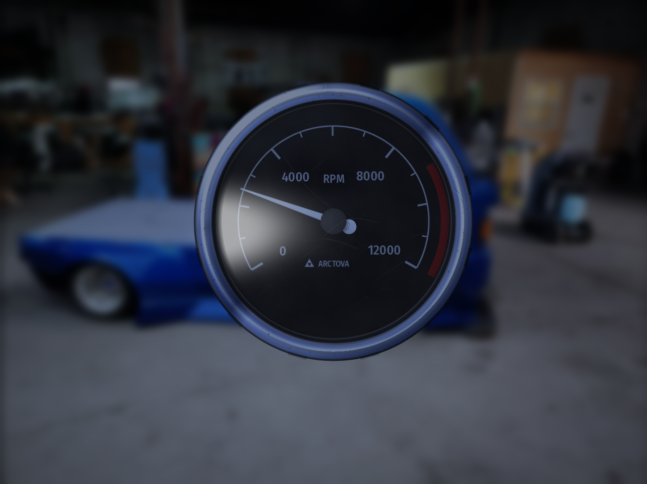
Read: 2500 rpm
